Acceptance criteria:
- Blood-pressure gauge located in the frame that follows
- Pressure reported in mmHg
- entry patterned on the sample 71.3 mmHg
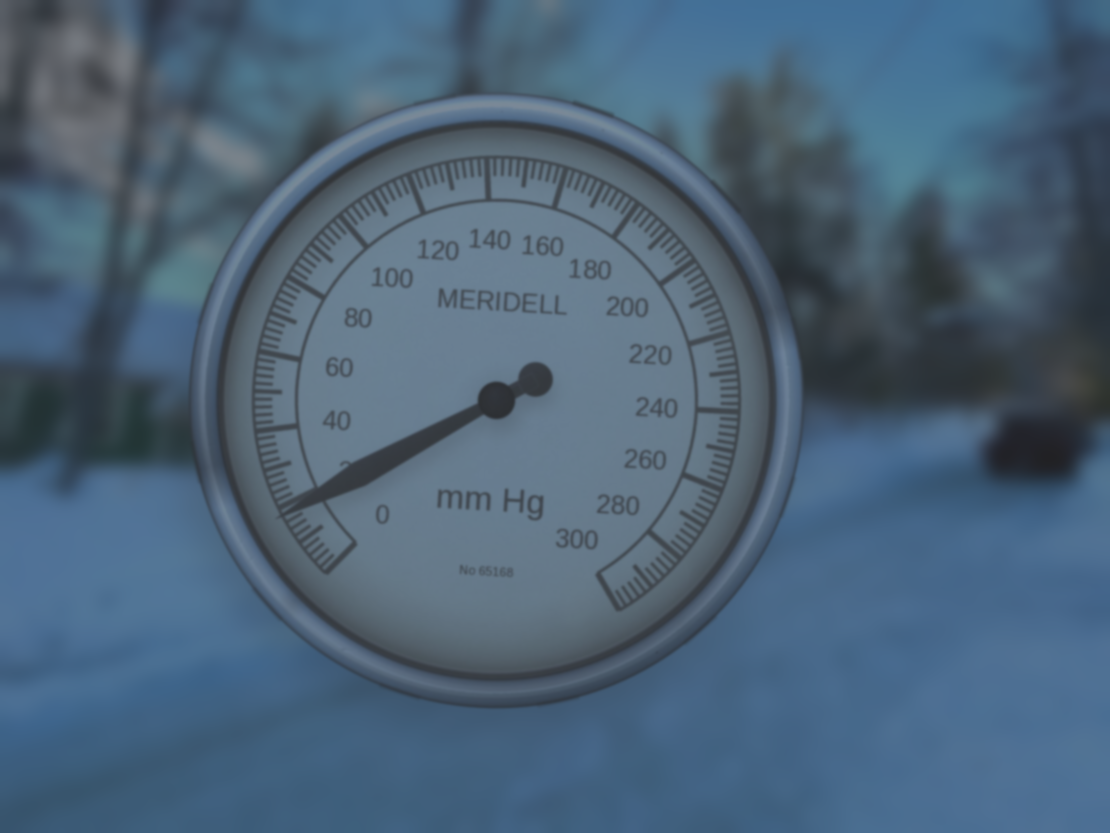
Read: 18 mmHg
